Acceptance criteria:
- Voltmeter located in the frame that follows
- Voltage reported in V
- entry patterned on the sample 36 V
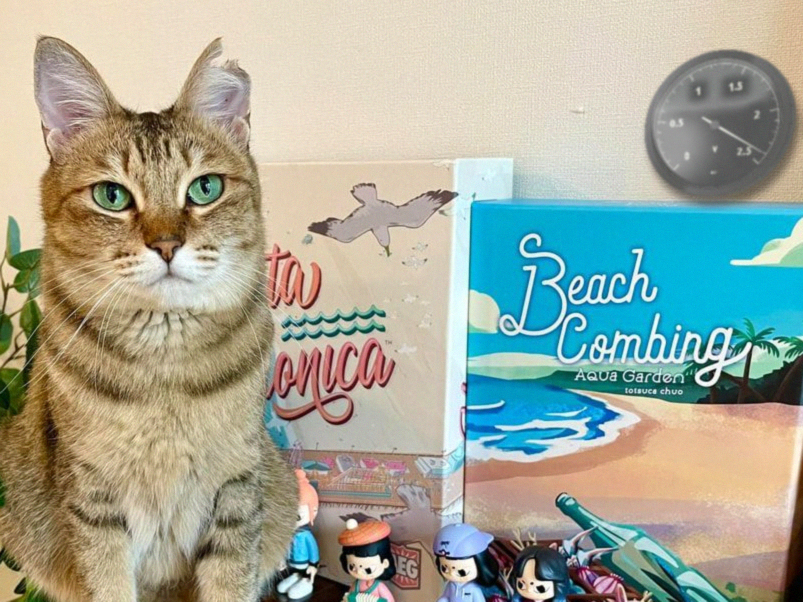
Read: 2.4 V
